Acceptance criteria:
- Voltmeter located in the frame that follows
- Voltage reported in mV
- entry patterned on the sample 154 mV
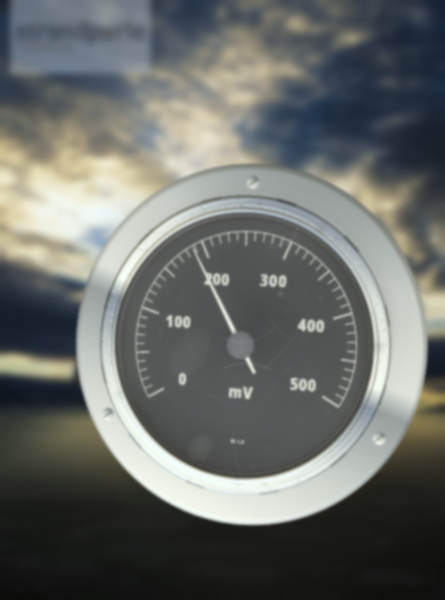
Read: 190 mV
